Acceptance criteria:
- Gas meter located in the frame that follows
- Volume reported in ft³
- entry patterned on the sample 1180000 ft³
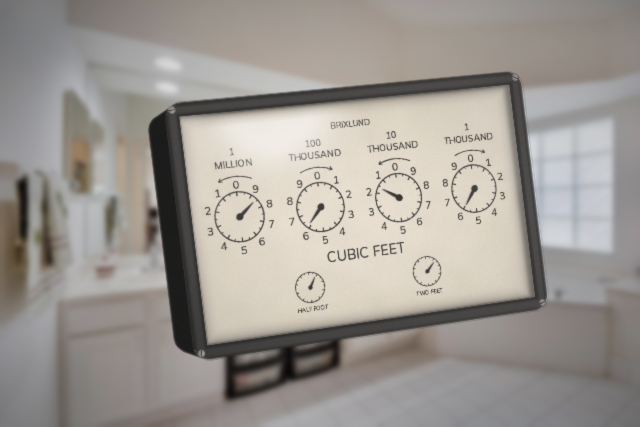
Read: 861600 ft³
